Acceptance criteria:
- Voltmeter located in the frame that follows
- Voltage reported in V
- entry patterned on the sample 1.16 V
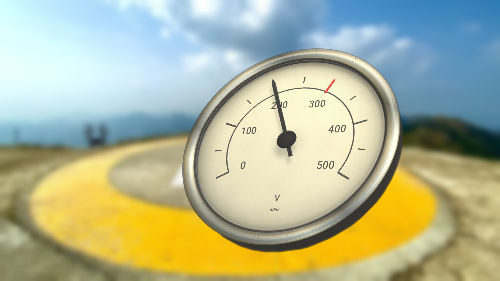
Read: 200 V
